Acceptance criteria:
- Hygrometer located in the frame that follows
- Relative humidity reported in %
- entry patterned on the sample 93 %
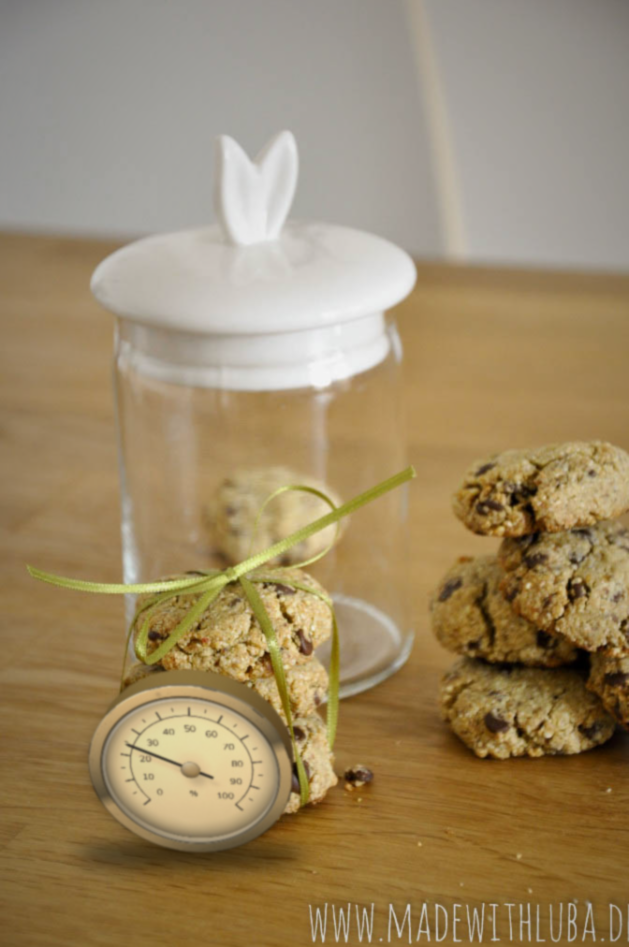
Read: 25 %
